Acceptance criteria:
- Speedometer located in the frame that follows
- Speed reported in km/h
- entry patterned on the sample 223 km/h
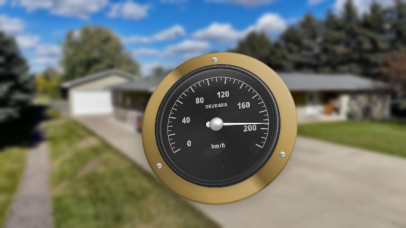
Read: 195 km/h
